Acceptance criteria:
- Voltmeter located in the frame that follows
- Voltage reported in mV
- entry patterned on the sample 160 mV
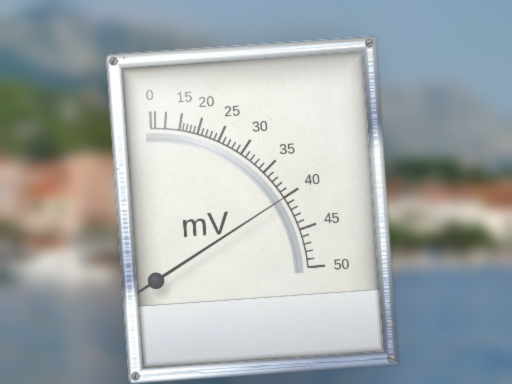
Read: 40 mV
